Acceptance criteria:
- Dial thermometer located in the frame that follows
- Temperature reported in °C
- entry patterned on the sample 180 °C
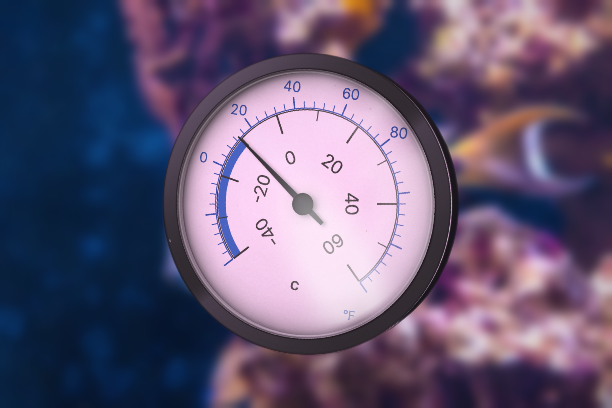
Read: -10 °C
